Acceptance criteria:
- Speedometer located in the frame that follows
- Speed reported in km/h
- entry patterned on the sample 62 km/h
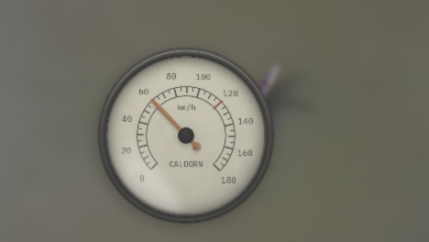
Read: 60 km/h
